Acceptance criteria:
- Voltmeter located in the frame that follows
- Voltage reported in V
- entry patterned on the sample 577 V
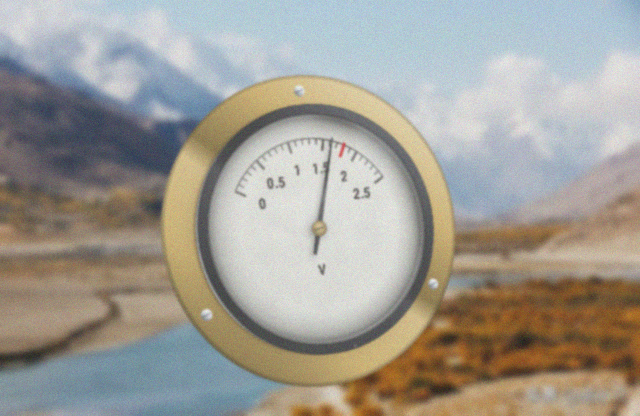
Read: 1.6 V
